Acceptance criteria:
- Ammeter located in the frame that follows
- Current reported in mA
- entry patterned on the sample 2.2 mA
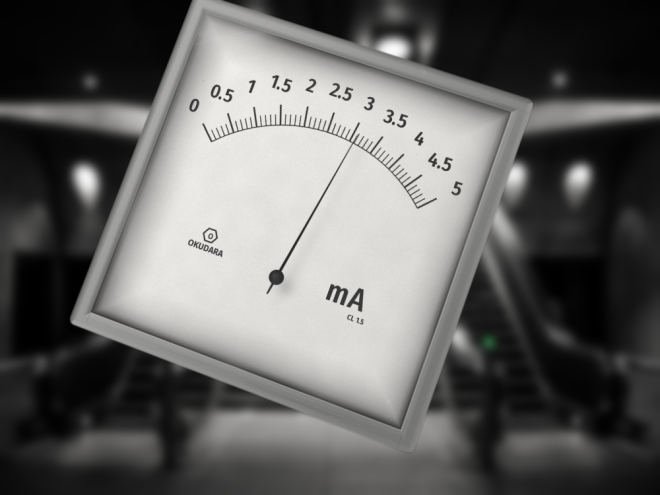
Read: 3.1 mA
